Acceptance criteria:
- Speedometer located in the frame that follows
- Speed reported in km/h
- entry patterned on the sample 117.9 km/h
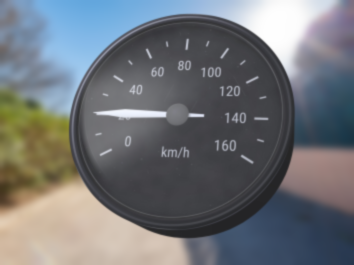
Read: 20 km/h
